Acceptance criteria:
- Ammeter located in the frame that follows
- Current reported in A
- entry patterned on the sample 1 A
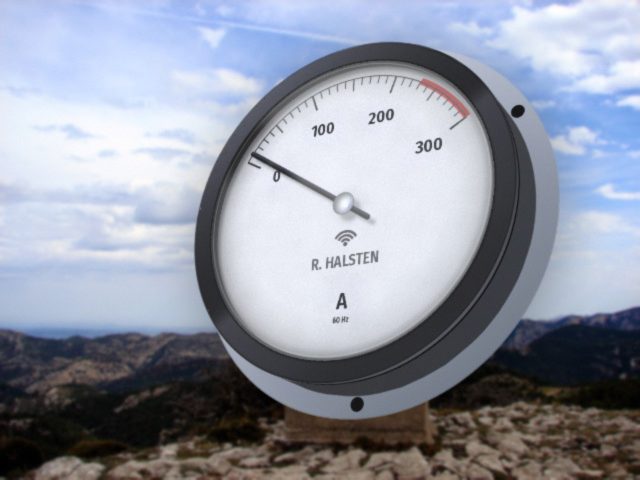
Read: 10 A
